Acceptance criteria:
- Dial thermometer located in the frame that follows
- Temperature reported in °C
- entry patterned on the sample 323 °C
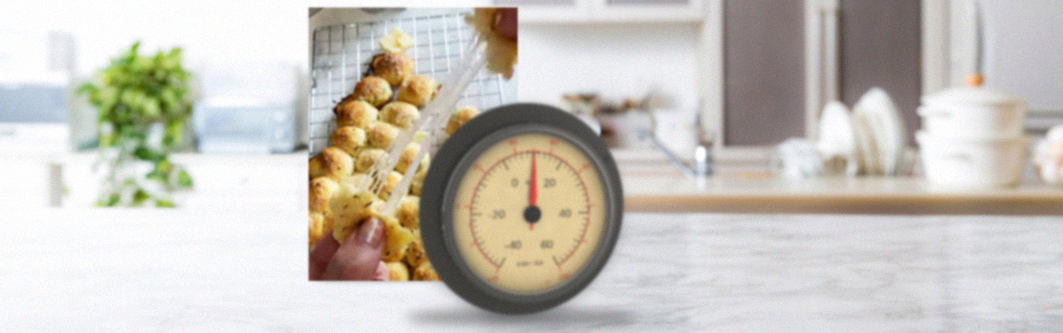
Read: 10 °C
